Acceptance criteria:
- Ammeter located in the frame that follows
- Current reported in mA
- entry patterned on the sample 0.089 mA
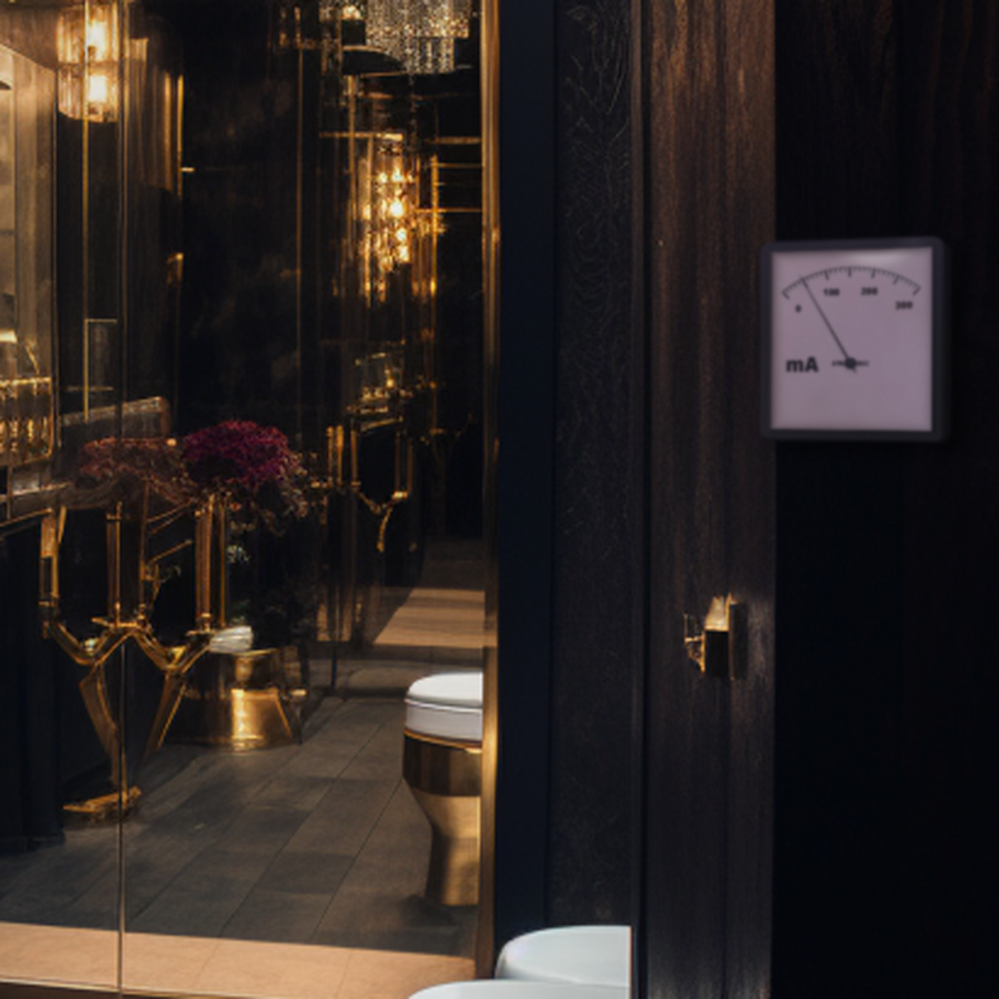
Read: 50 mA
